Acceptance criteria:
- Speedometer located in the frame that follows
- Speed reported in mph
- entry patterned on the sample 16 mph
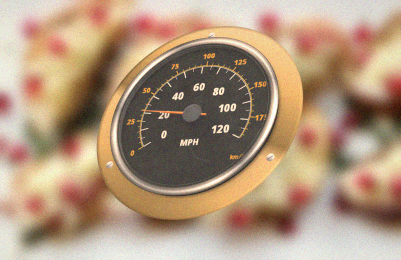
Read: 20 mph
